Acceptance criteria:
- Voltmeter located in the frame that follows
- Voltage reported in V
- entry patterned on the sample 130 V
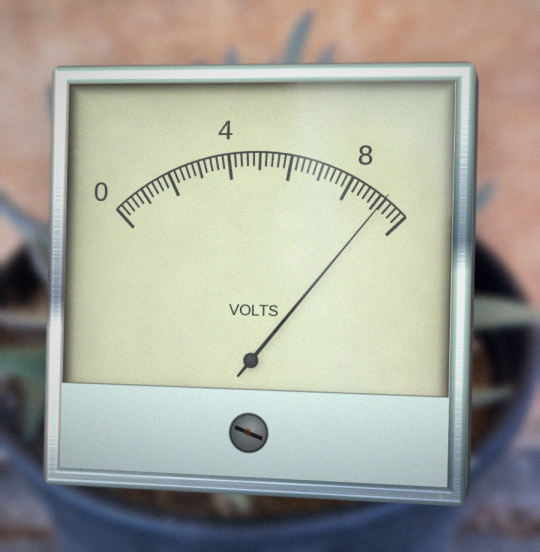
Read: 9.2 V
